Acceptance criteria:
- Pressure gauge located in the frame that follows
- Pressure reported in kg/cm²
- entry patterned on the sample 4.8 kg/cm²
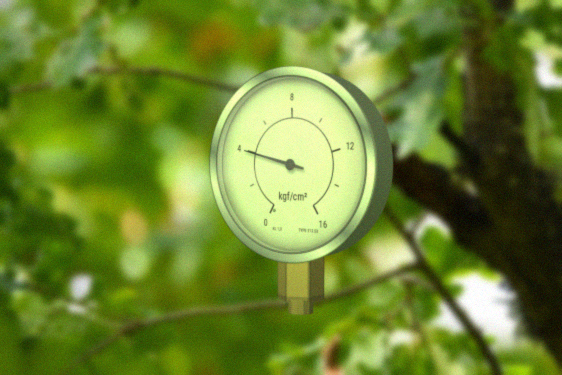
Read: 4 kg/cm²
